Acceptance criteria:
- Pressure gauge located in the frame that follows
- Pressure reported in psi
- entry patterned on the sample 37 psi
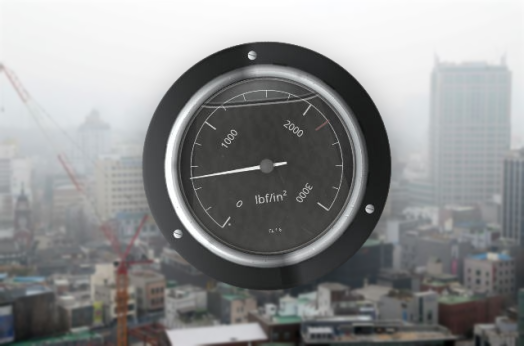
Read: 500 psi
